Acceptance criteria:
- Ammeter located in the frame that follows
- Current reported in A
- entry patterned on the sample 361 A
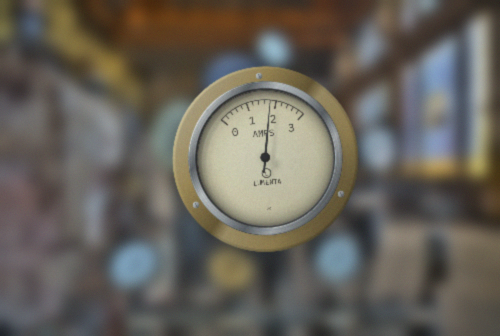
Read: 1.8 A
